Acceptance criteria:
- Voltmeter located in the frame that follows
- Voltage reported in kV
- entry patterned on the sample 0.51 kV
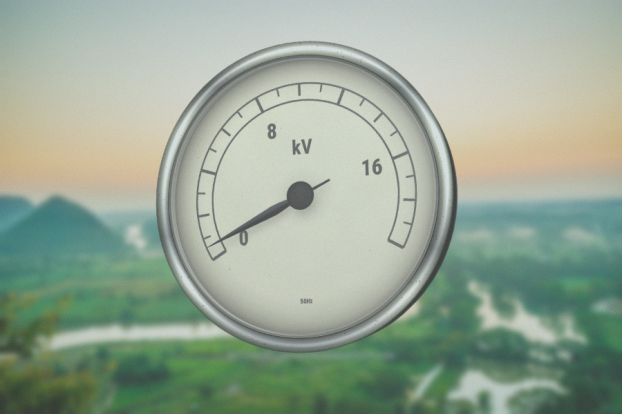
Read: 0.5 kV
